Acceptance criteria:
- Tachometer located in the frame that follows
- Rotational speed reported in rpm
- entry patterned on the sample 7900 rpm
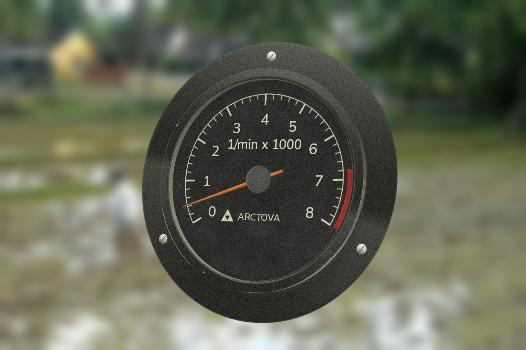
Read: 400 rpm
